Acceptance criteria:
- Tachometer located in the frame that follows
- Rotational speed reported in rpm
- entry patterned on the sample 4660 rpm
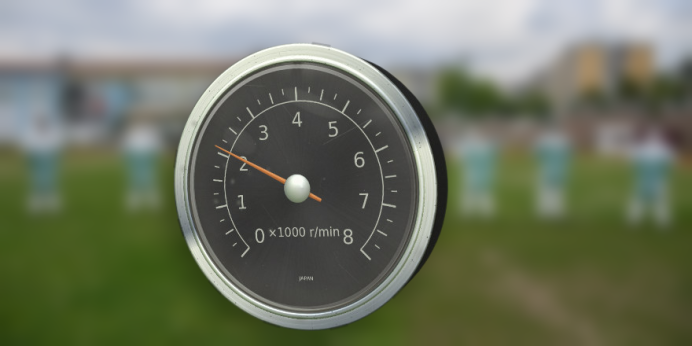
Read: 2125 rpm
